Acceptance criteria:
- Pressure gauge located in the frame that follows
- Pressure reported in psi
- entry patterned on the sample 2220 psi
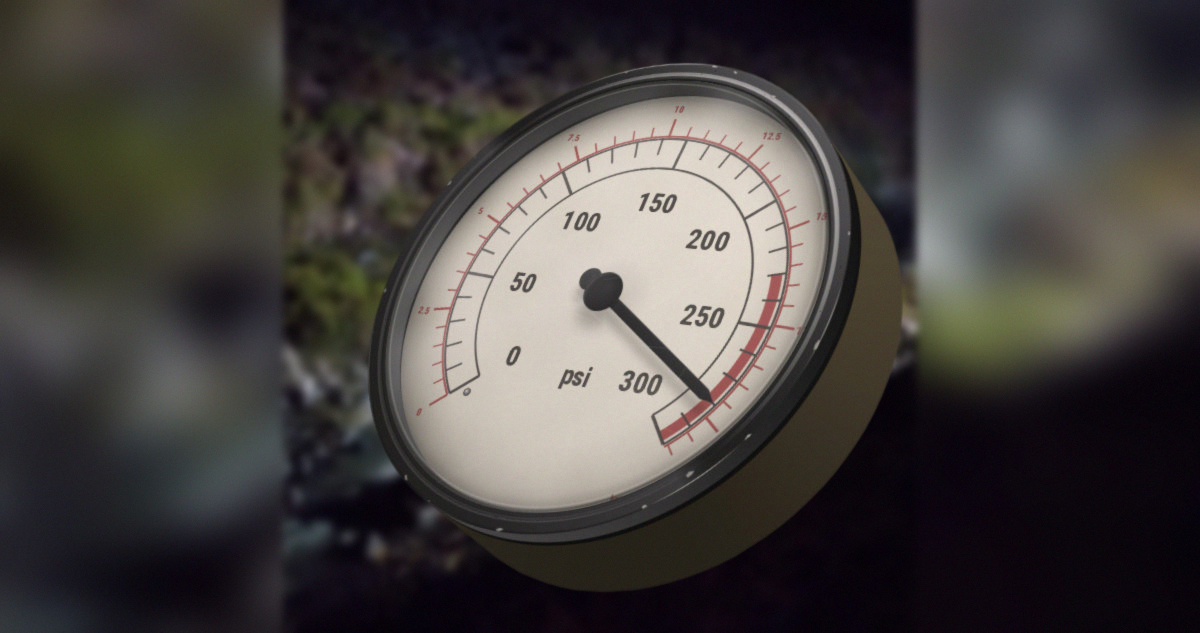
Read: 280 psi
